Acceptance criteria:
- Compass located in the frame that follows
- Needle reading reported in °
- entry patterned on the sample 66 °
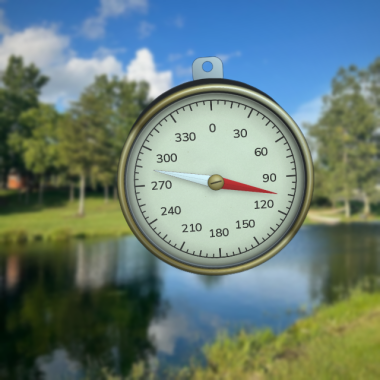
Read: 105 °
